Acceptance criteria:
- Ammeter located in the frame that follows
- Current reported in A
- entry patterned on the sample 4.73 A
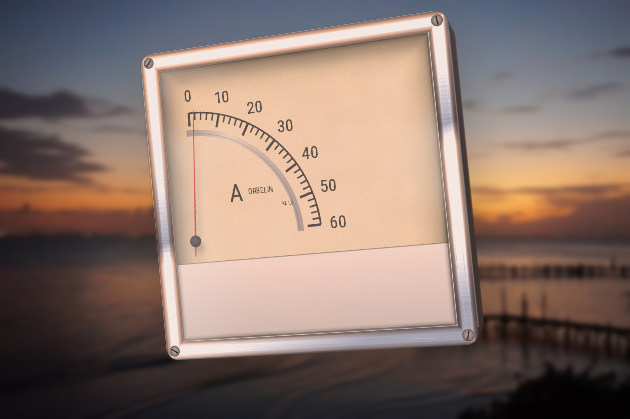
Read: 2 A
